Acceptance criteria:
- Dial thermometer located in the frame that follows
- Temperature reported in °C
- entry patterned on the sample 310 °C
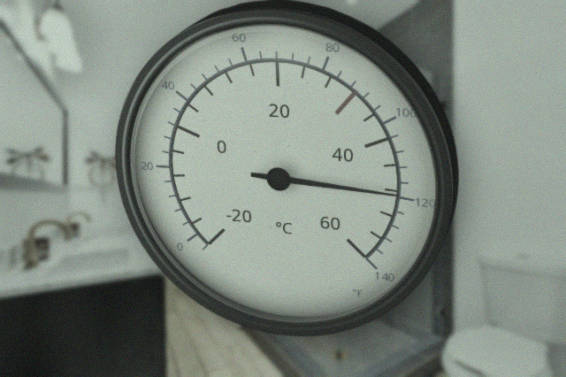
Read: 48 °C
